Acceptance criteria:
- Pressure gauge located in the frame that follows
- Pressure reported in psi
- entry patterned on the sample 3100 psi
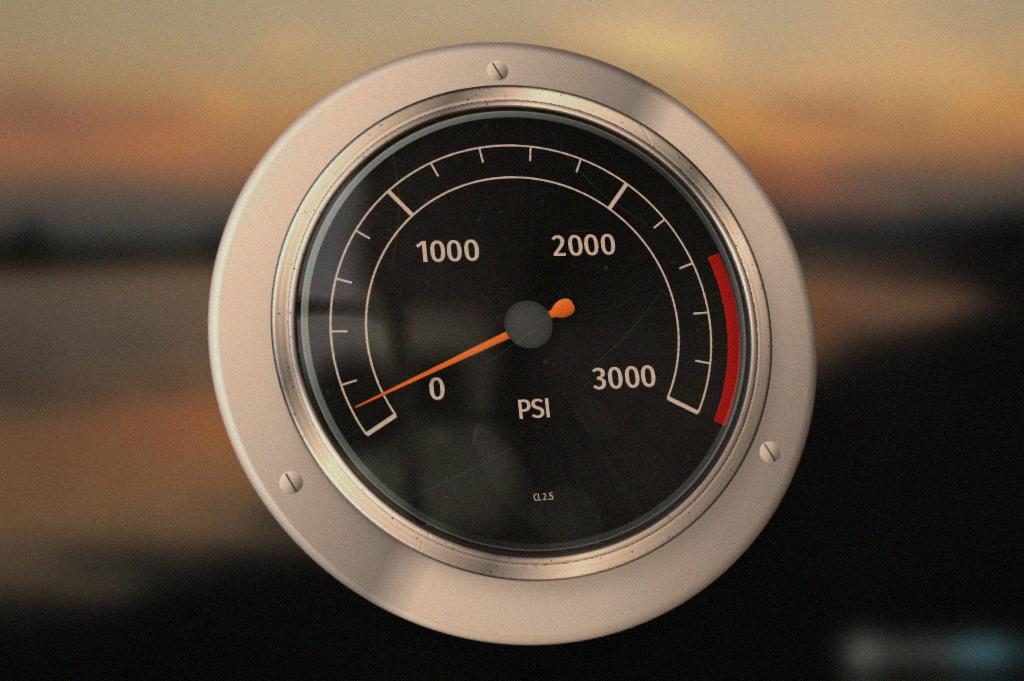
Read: 100 psi
